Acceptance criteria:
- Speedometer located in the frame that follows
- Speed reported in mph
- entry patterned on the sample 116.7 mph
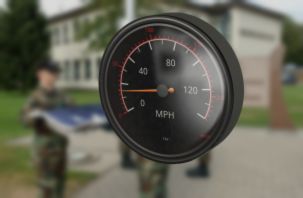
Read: 15 mph
